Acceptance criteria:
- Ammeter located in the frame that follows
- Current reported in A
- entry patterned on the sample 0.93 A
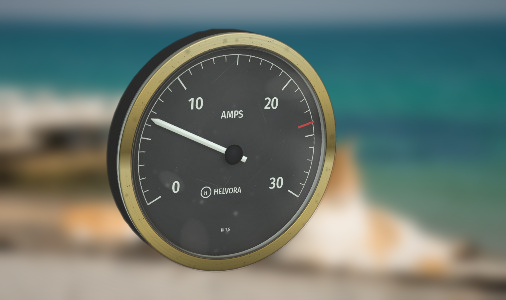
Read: 6.5 A
